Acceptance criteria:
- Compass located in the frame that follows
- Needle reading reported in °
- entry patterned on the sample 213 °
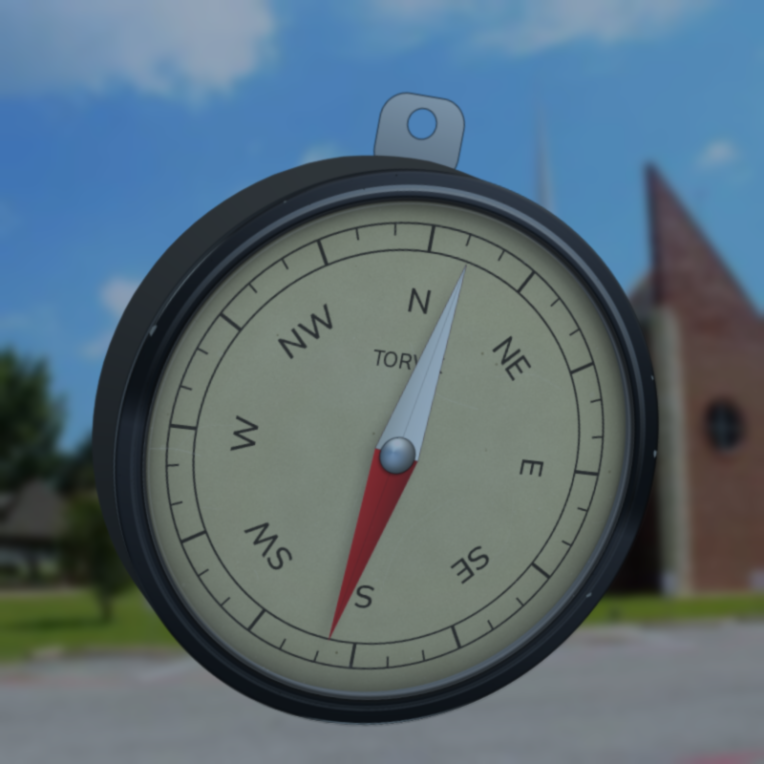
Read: 190 °
